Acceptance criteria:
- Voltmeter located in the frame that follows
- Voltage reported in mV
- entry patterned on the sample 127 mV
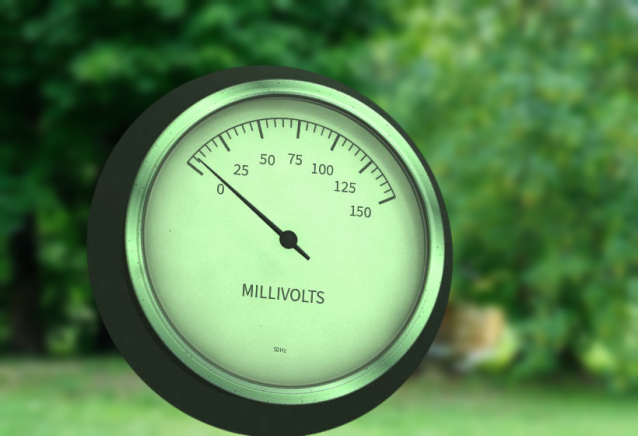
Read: 5 mV
